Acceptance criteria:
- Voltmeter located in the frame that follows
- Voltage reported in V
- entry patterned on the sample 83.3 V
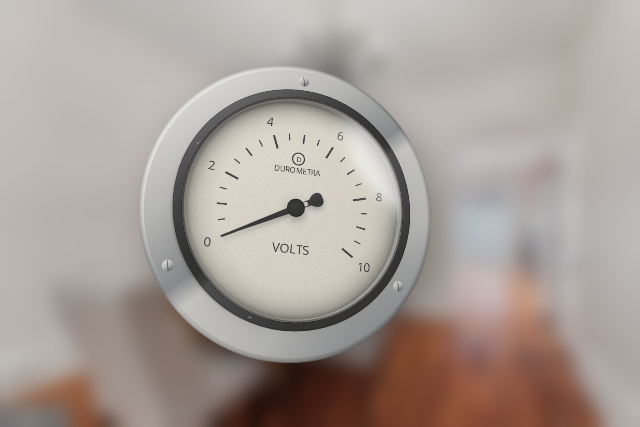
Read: 0 V
